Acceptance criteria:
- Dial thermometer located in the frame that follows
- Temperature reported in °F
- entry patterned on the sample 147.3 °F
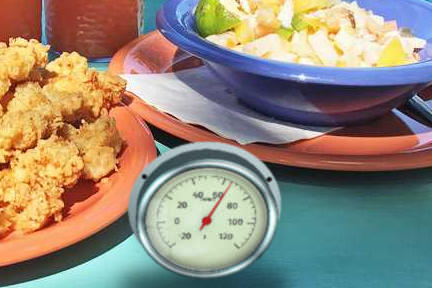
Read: 64 °F
